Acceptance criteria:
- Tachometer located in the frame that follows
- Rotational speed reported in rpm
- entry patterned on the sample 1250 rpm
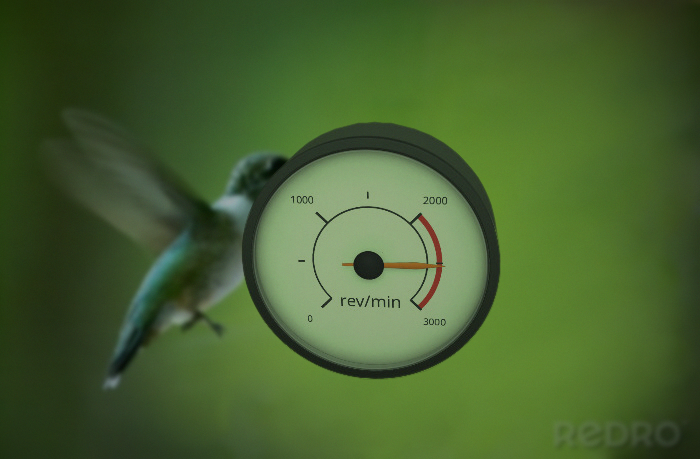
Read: 2500 rpm
